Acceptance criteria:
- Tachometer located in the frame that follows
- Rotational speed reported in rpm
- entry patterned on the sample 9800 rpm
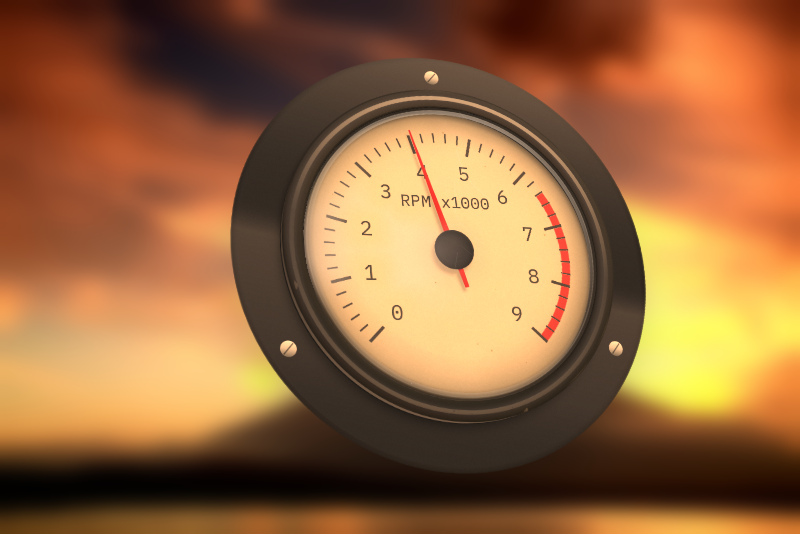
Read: 4000 rpm
